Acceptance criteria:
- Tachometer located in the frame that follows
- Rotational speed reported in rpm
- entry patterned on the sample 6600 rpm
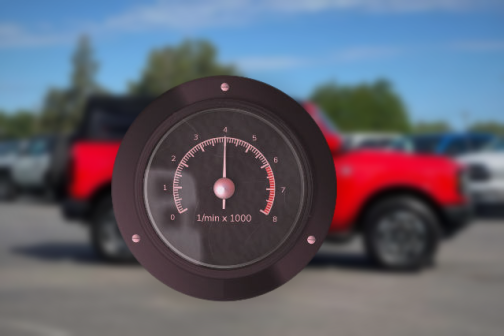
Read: 4000 rpm
